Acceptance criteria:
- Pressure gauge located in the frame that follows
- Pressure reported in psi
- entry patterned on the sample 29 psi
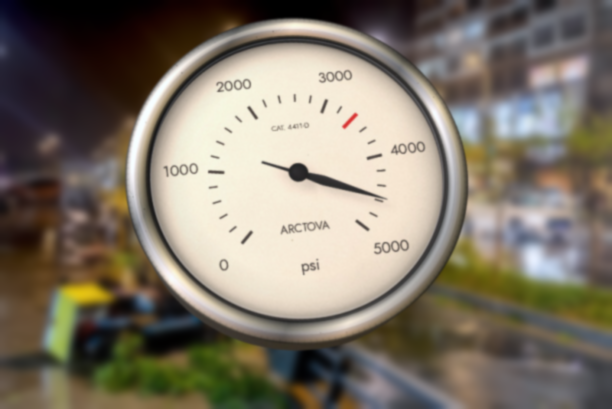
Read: 4600 psi
